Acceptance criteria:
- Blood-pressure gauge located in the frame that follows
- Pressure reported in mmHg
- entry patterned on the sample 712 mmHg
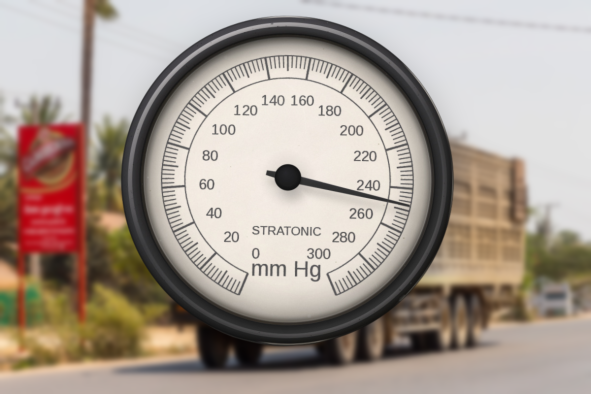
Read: 248 mmHg
